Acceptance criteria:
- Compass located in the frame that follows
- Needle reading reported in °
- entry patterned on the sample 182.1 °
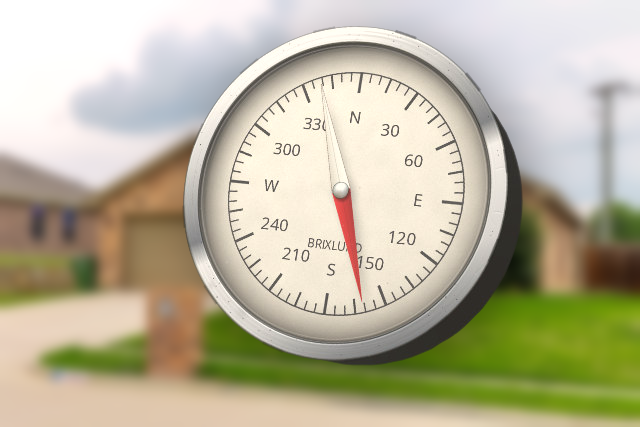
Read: 160 °
